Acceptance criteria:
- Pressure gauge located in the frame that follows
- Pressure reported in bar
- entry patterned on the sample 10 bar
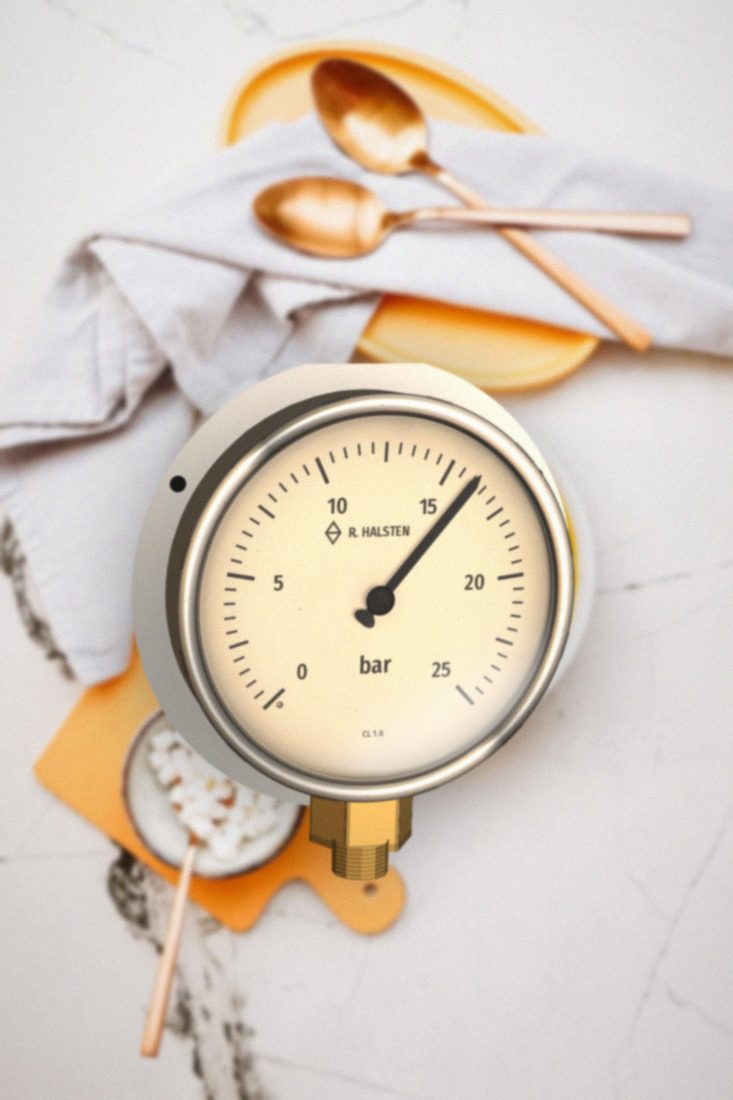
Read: 16 bar
